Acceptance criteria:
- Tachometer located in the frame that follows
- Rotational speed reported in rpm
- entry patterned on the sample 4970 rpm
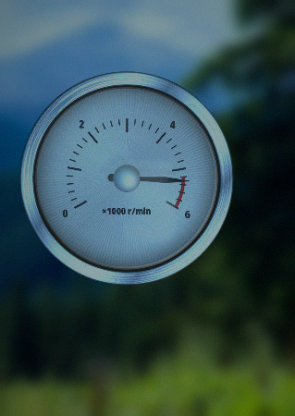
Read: 5300 rpm
